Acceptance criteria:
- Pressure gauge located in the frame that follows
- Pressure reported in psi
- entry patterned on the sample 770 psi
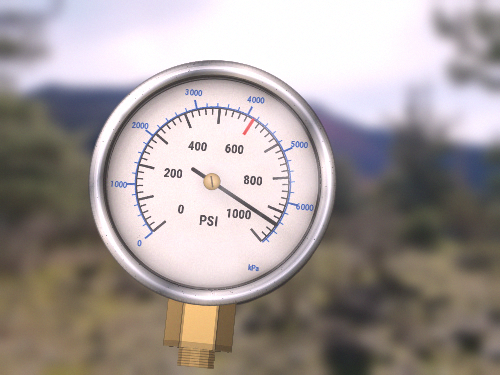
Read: 940 psi
